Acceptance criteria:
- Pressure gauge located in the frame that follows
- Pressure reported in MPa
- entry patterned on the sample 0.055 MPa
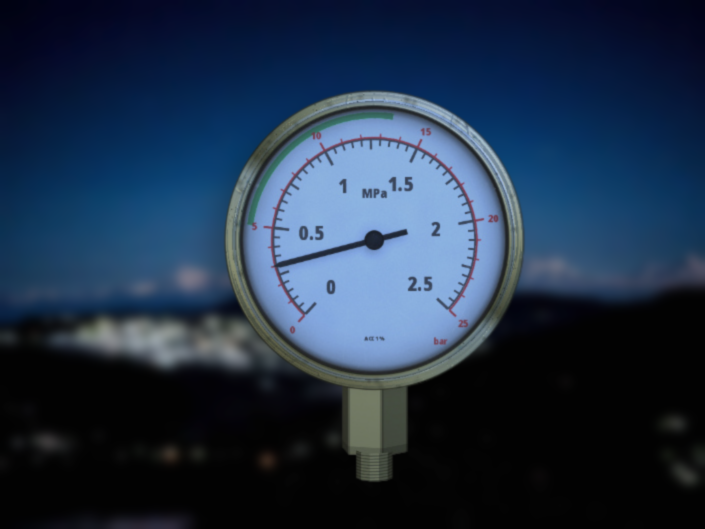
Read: 0.3 MPa
